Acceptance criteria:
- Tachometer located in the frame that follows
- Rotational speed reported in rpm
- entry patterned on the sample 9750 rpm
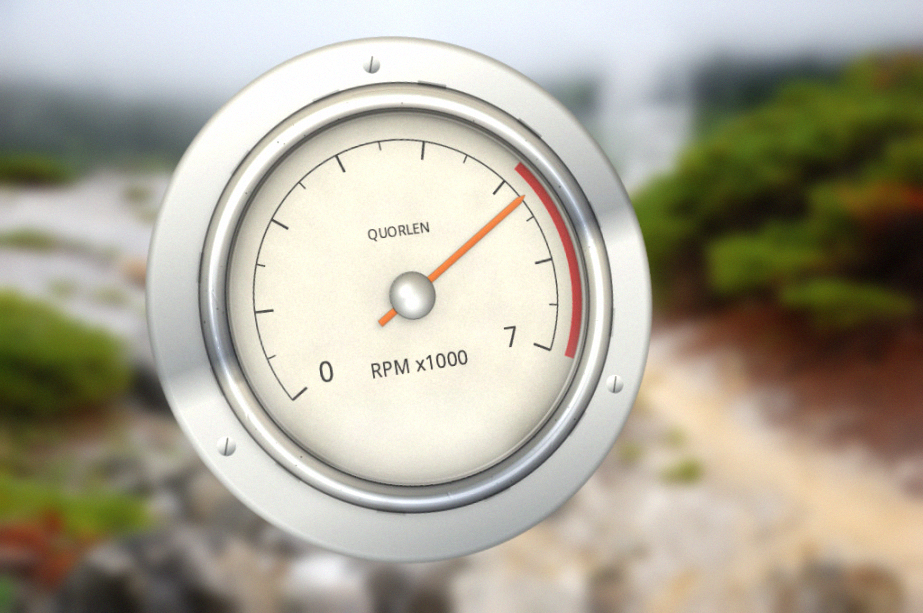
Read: 5250 rpm
